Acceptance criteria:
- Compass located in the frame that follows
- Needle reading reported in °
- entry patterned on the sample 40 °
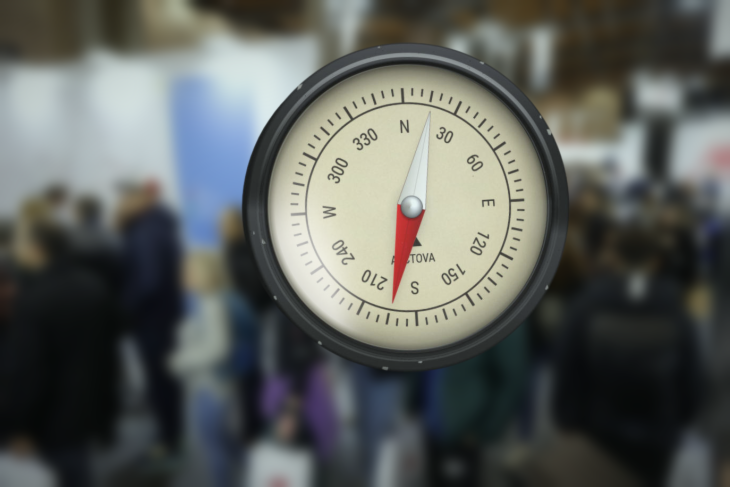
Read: 195 °
